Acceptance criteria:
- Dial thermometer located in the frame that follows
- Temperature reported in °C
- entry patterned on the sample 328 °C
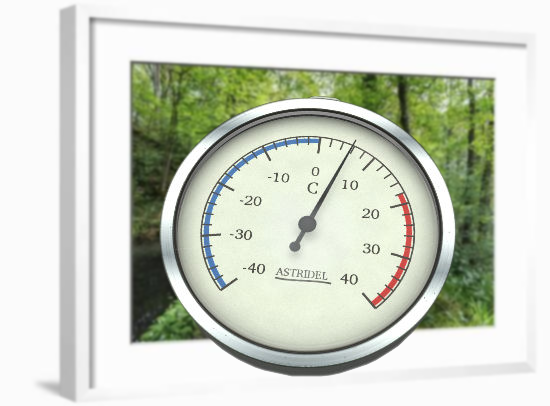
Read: 6 °C
